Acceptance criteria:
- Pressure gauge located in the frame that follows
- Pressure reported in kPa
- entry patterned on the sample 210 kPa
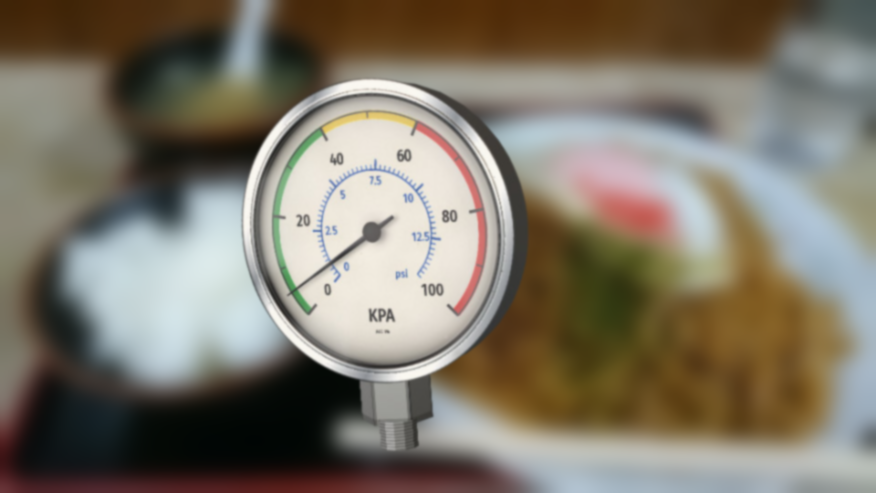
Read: 5 kPa
